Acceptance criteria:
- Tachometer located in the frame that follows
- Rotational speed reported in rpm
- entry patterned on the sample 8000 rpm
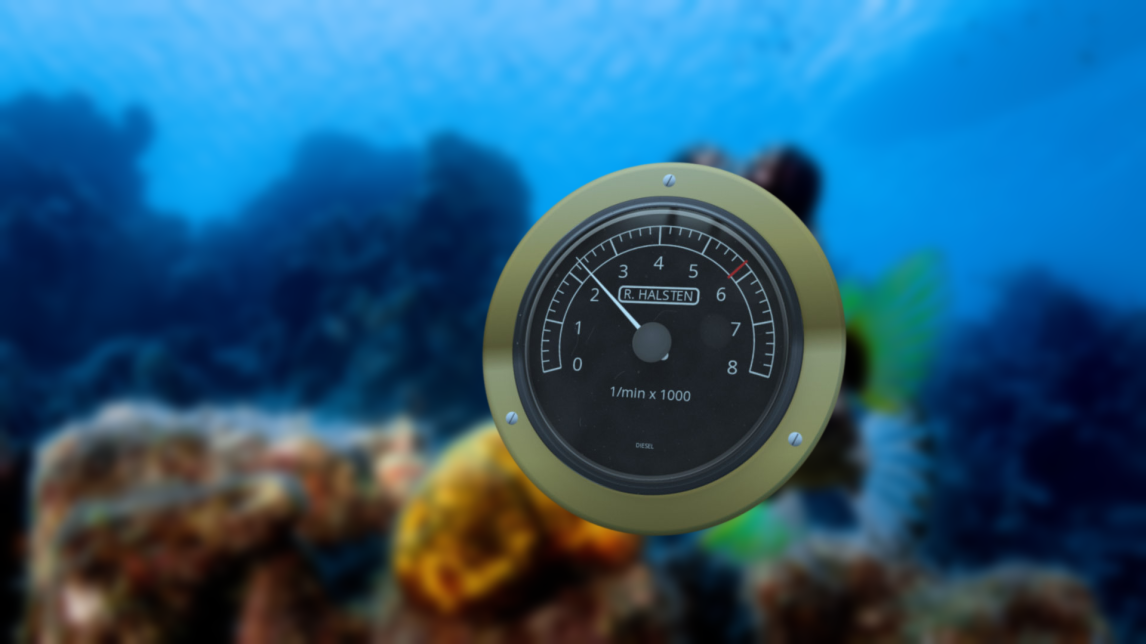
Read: 2300 rpm
